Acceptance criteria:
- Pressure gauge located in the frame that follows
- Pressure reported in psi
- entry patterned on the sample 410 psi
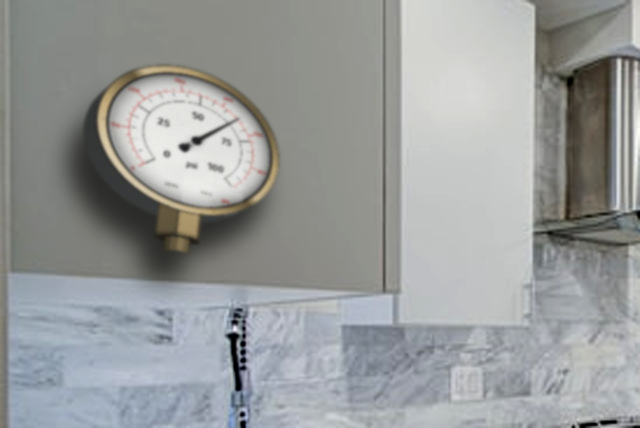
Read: 65 psi
